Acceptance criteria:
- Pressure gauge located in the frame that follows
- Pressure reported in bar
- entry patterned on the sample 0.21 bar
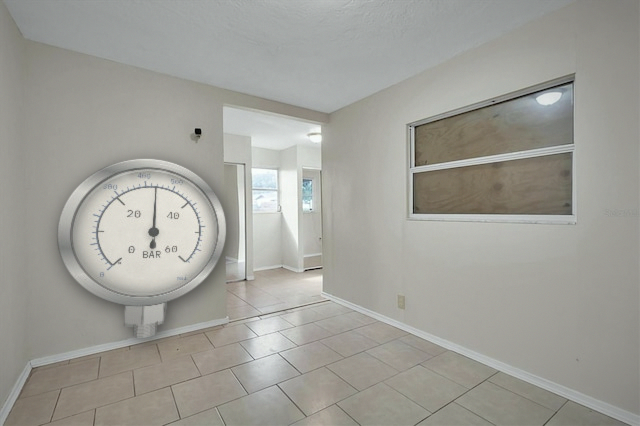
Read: 30 bar
